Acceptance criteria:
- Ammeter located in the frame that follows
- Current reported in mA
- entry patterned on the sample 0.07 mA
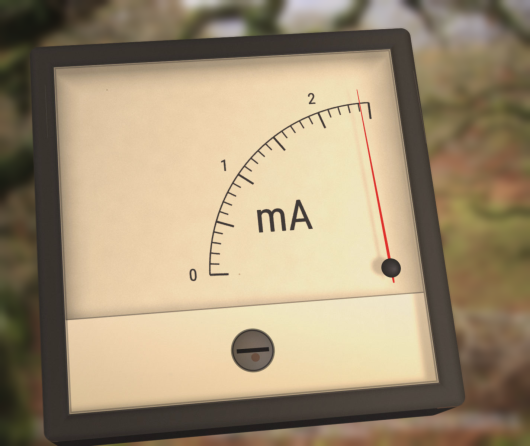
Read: 2.4 mA
